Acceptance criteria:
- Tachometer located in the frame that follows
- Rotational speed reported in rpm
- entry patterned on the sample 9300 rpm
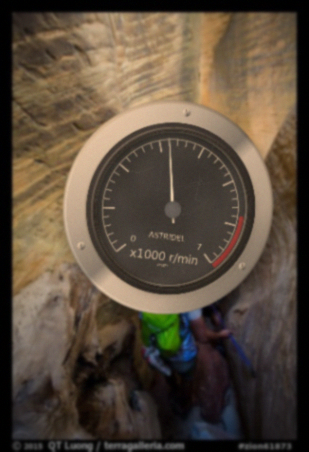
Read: 3200 rpm
